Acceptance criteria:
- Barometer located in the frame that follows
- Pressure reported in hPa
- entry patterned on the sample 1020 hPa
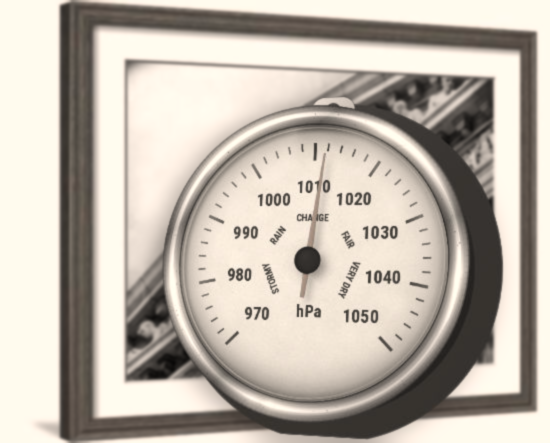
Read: 1012 hPa
